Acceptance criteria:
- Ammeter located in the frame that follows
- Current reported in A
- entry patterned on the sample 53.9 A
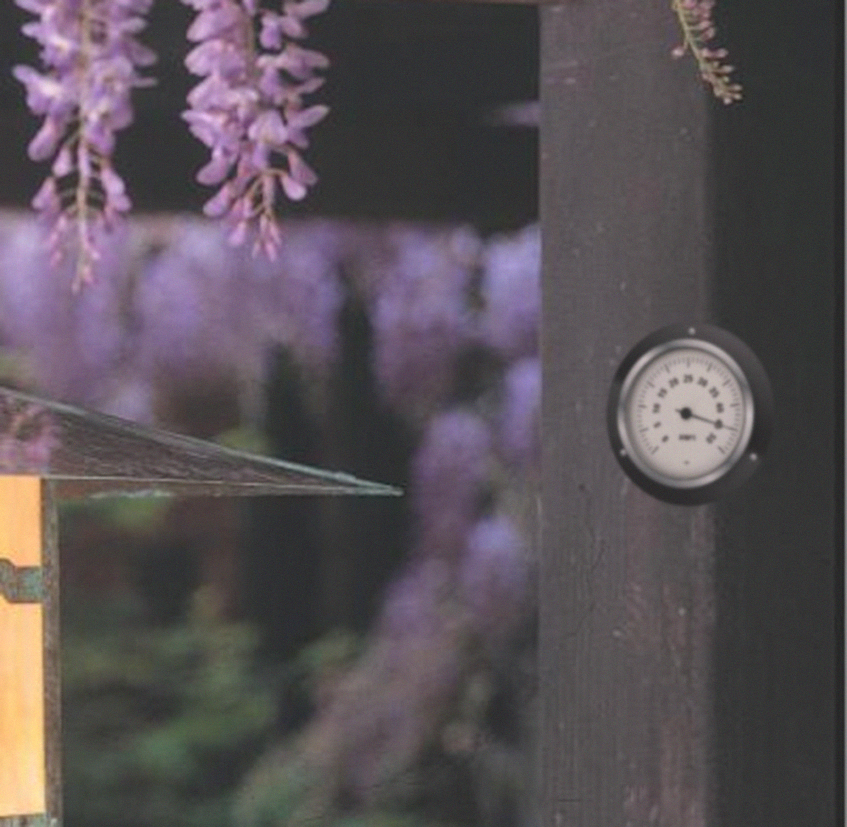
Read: 45 A
